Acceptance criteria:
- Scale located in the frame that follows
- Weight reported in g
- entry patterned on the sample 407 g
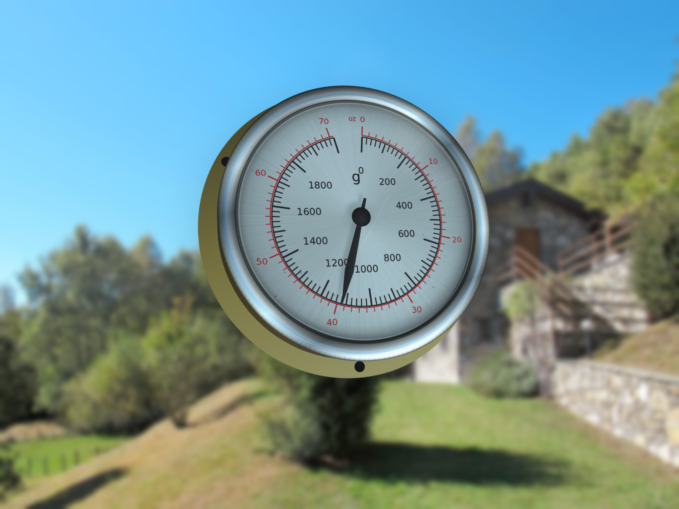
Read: 1120 g
